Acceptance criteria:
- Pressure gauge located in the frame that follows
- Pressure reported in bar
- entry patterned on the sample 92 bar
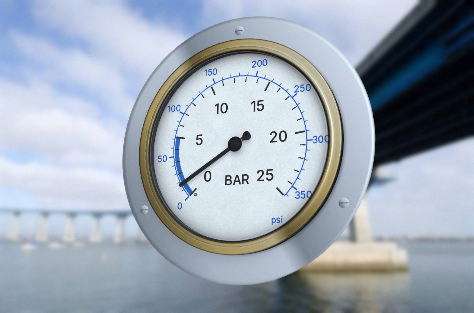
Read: 1 bar
